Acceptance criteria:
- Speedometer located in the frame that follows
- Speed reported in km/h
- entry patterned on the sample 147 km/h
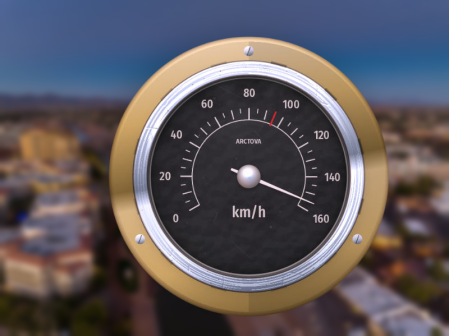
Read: 155 km/h
